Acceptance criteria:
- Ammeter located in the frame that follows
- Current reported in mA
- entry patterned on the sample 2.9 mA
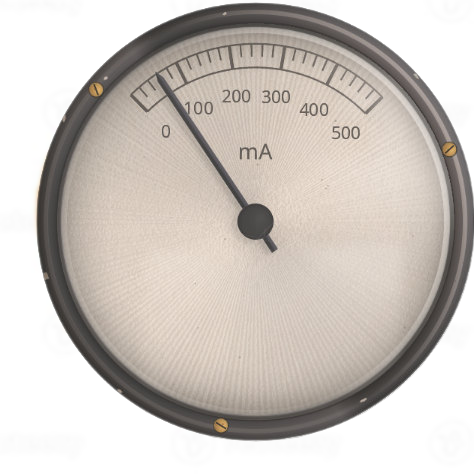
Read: 60 mA
